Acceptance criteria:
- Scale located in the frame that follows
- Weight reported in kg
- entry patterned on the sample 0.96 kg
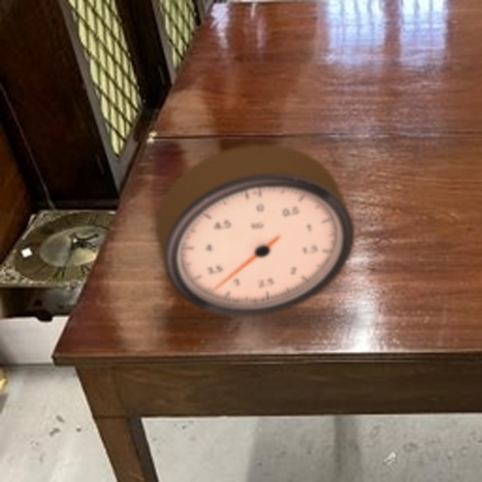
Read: 3.25 kg
